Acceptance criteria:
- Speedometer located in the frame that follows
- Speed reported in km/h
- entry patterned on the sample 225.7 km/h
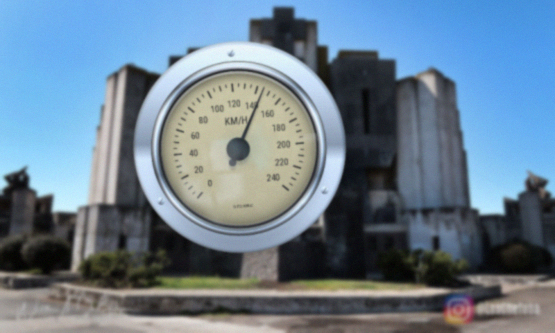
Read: 145 km/h
